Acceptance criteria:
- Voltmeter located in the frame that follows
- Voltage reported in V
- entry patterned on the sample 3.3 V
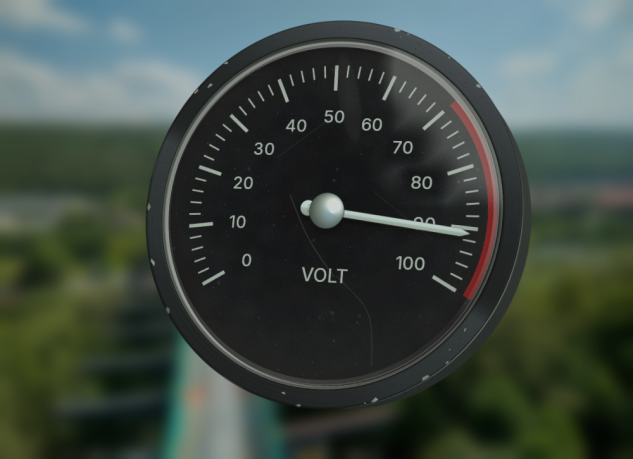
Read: 91 V
